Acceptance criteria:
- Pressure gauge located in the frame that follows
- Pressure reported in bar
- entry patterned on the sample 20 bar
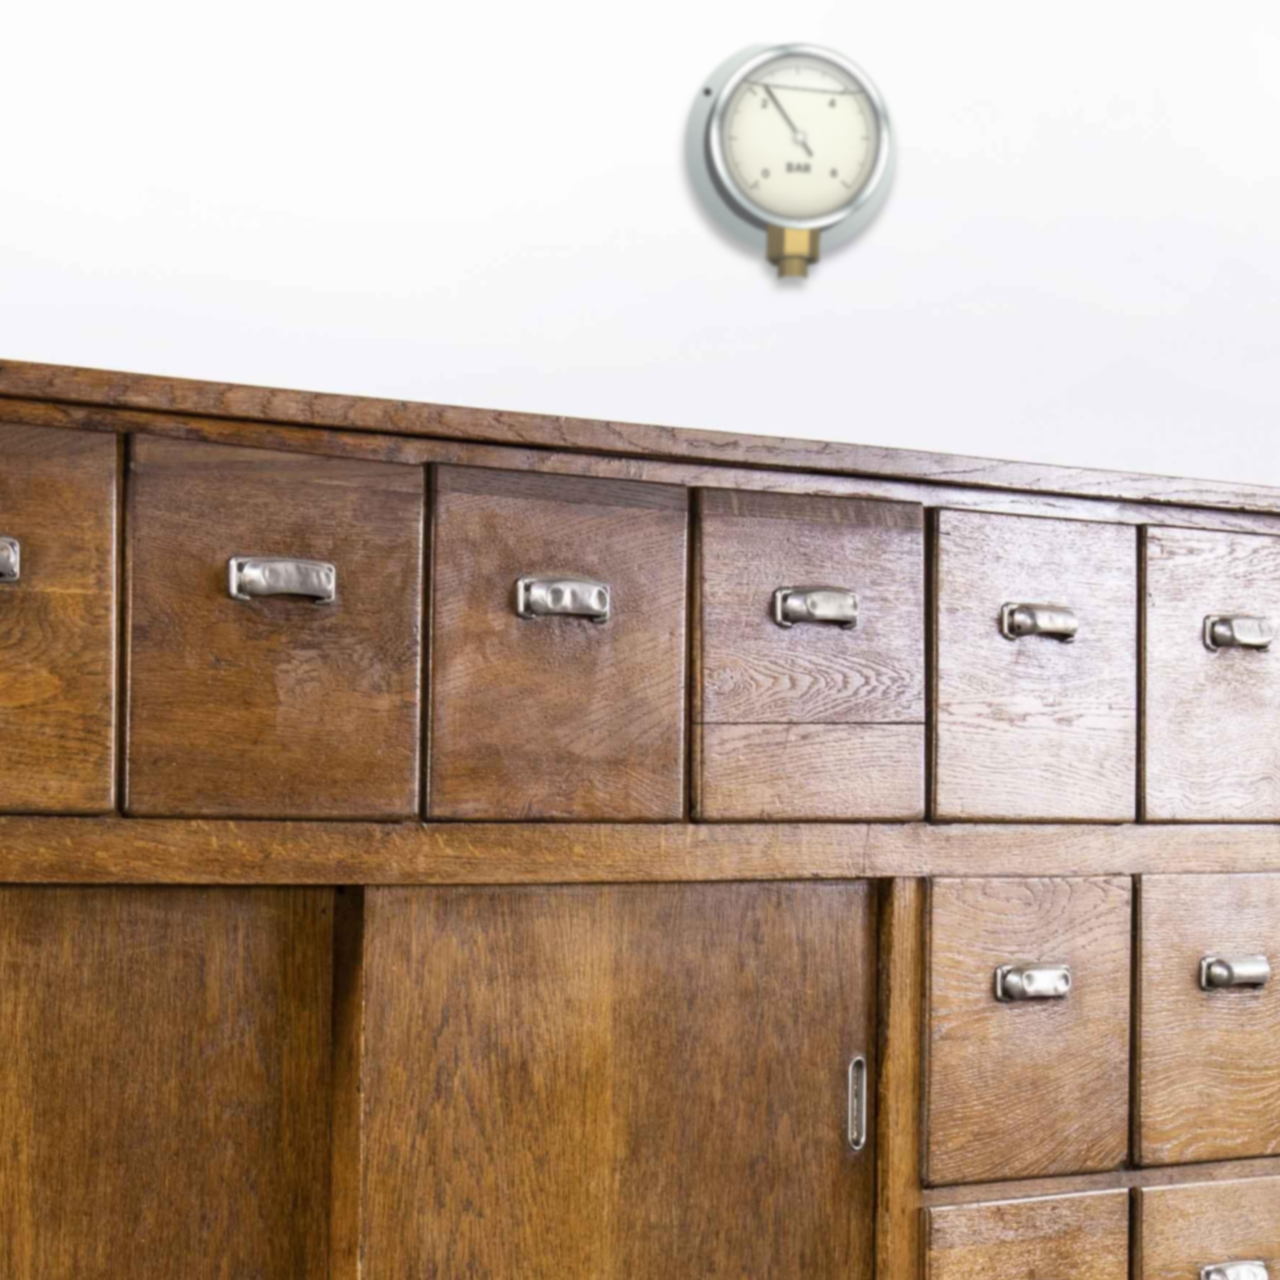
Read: 2.25 bar
